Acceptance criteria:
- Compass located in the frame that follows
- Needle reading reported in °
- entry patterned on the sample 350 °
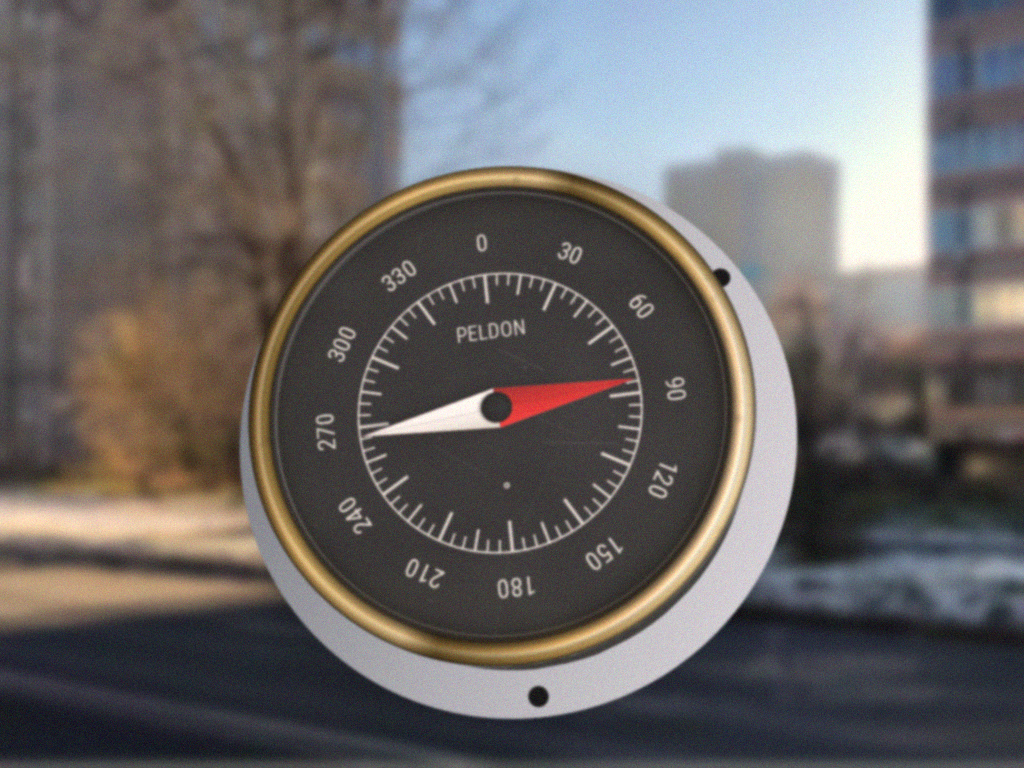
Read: 85 °
